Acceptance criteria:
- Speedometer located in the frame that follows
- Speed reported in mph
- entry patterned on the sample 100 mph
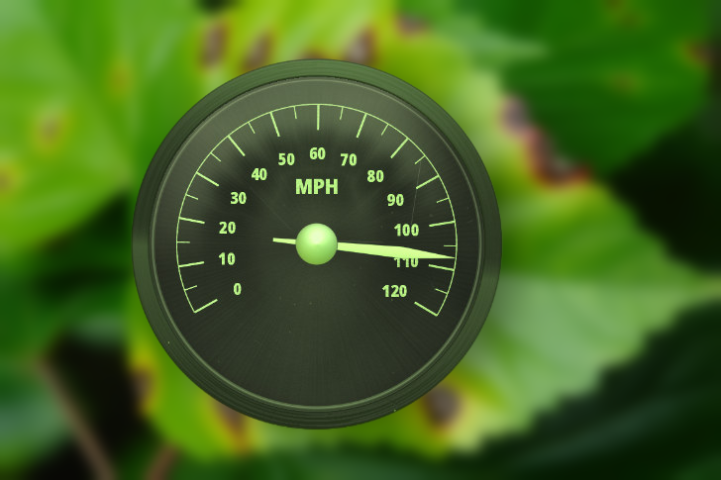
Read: 107.5 mph
